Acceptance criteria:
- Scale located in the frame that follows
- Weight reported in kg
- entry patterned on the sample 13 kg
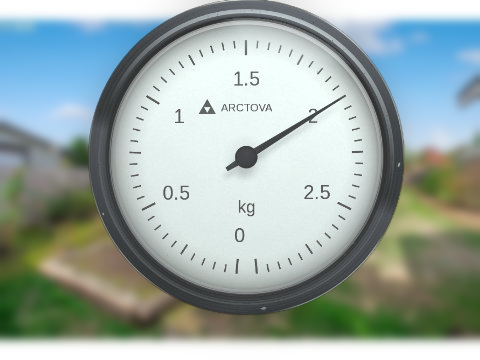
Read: 2 kg
